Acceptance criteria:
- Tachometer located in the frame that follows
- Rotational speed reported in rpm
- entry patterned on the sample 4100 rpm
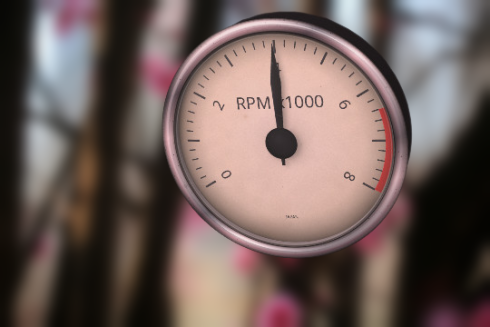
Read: 4000 rpm
